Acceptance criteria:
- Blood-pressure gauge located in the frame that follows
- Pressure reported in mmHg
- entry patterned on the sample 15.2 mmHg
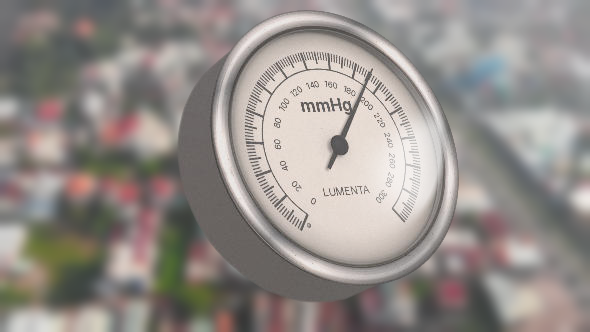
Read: 190 mmHg
